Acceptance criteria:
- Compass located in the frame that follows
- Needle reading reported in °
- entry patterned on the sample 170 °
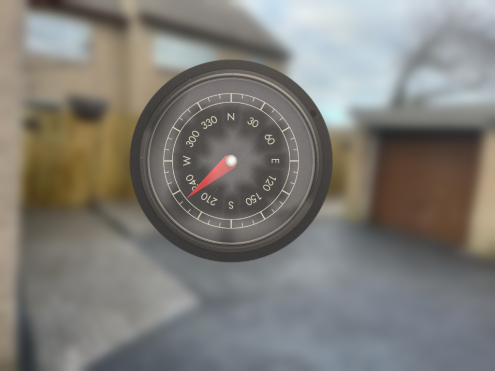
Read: 230 °
